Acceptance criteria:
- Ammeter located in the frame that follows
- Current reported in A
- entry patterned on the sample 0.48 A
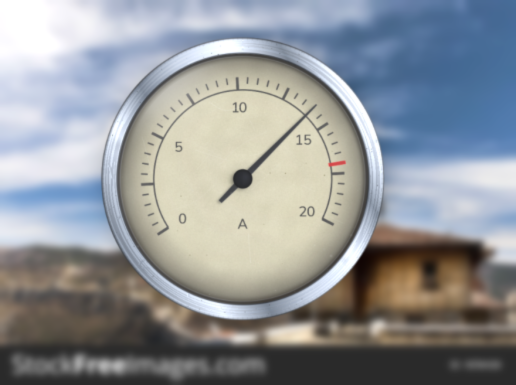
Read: 14 A
